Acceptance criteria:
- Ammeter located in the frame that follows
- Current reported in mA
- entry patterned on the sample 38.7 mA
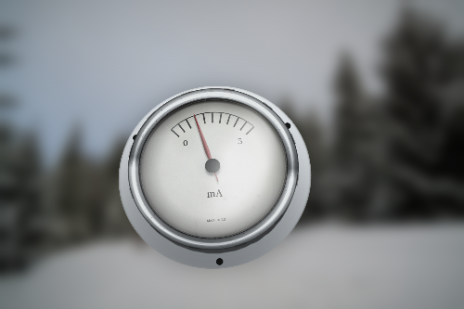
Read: 1.5 mA
